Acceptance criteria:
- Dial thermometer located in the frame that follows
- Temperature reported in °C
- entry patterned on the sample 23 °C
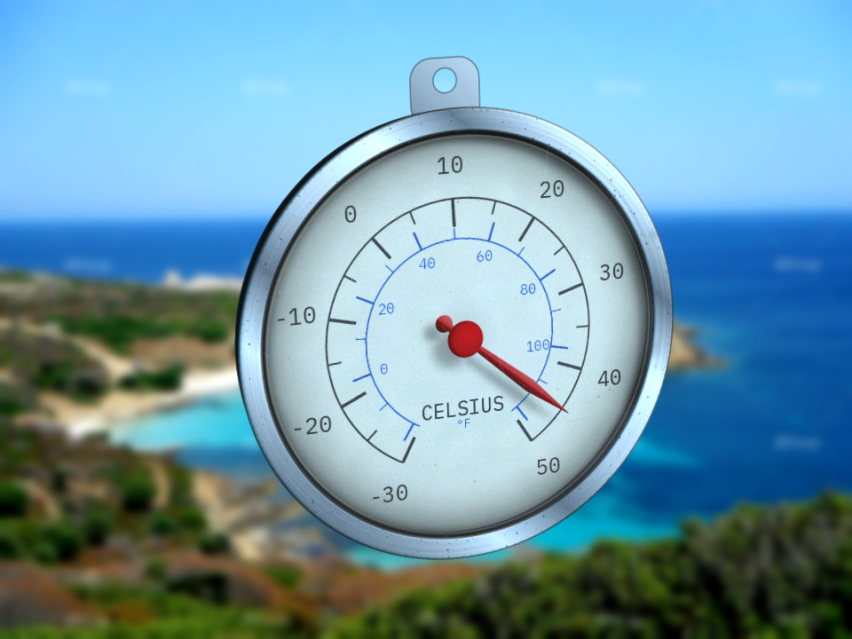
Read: 45 °C
